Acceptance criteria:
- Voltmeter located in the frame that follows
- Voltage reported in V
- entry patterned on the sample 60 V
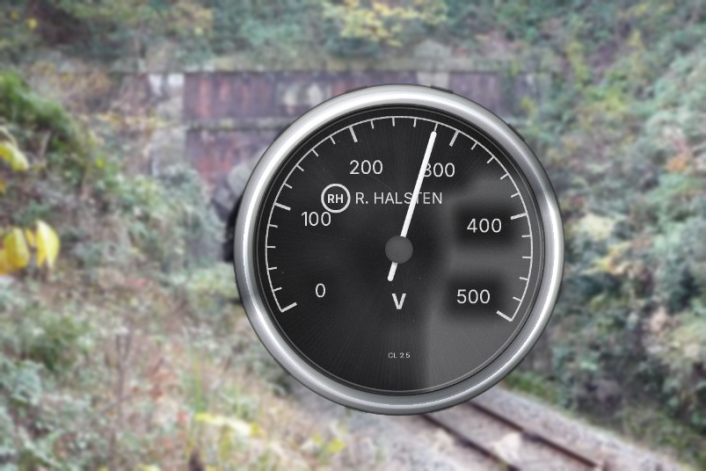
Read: 280 V
